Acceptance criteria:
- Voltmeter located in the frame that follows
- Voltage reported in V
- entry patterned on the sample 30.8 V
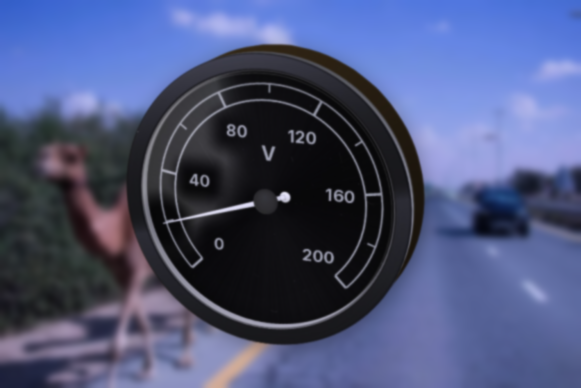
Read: 20 V
